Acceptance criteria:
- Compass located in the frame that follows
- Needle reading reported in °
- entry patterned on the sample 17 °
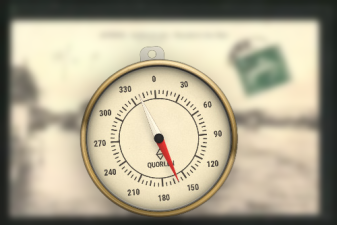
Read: 160 °
